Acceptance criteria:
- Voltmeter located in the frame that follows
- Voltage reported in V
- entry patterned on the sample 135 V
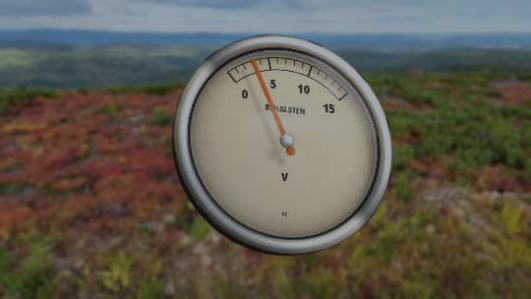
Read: 3 V
